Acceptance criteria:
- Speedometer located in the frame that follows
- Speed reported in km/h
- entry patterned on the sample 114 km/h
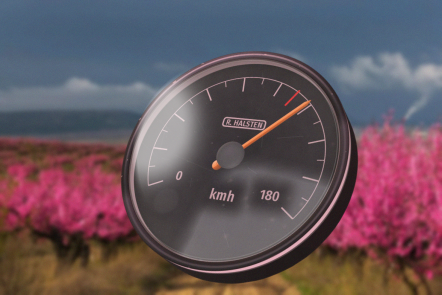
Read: 120 km/h
